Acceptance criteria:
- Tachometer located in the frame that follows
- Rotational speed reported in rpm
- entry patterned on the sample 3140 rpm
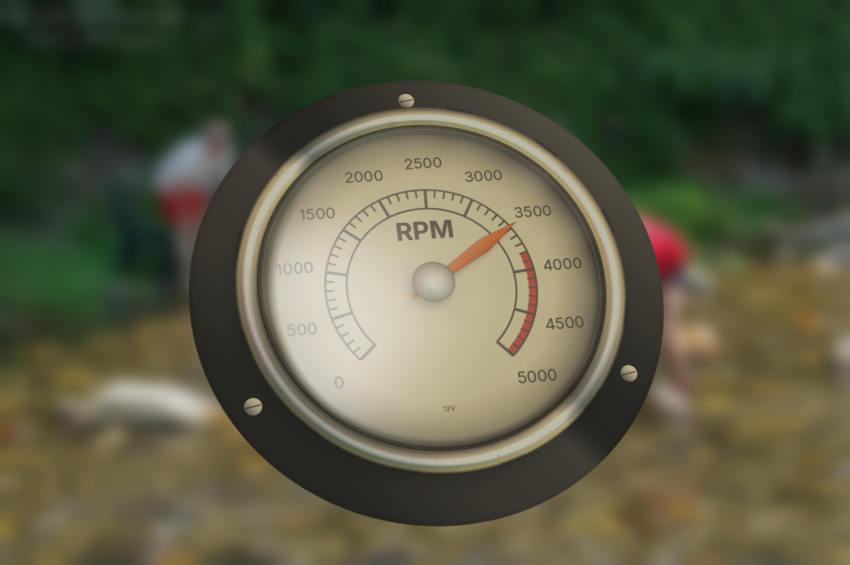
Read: 3500 rpm
